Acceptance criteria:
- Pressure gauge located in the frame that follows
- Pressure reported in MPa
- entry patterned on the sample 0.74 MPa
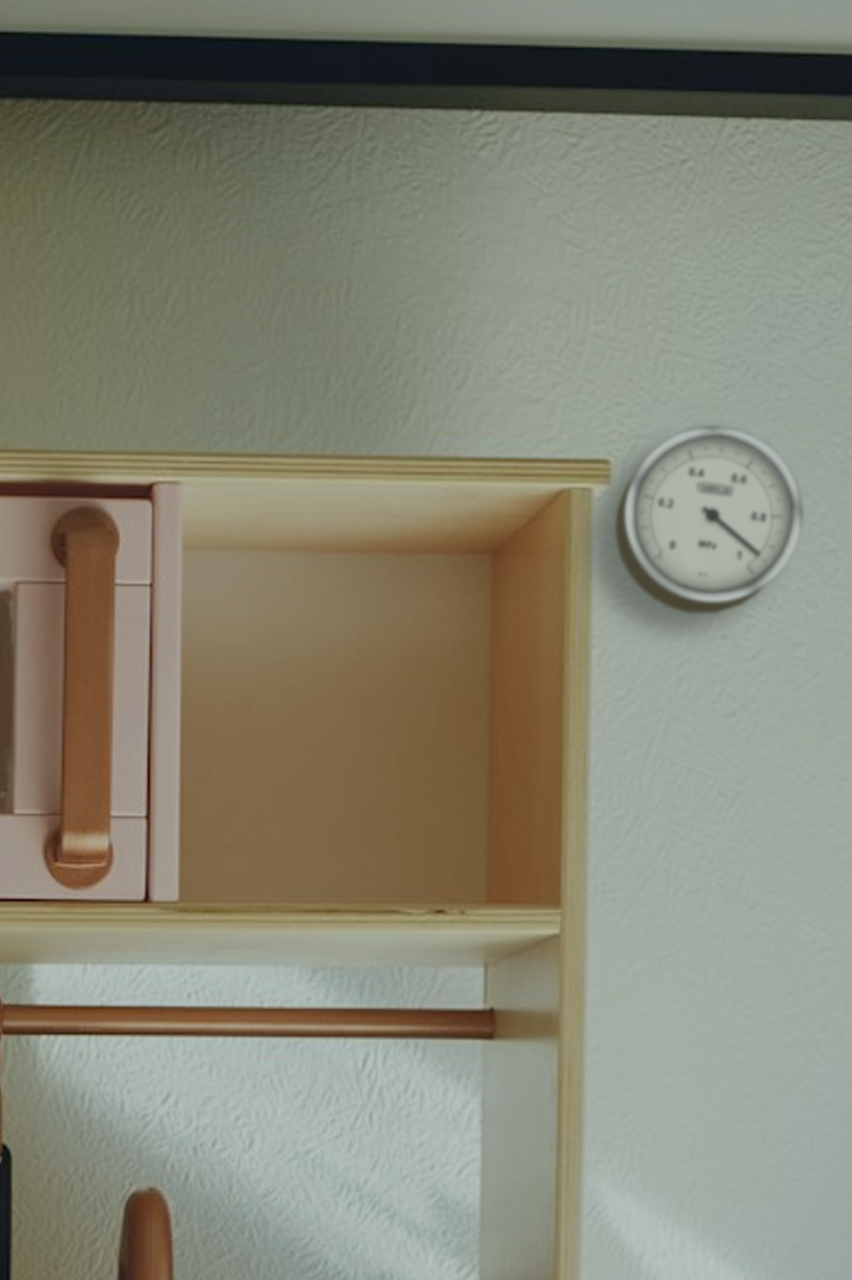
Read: 0.95 MPa
